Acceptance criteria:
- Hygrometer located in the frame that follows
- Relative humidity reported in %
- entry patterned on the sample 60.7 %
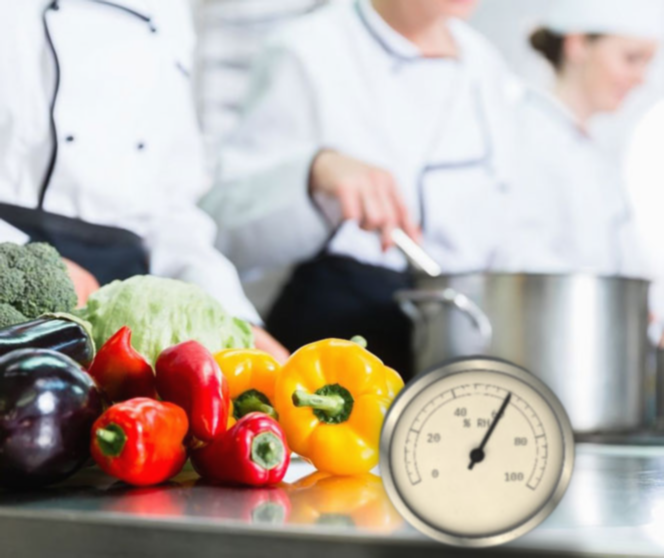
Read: 60 %
